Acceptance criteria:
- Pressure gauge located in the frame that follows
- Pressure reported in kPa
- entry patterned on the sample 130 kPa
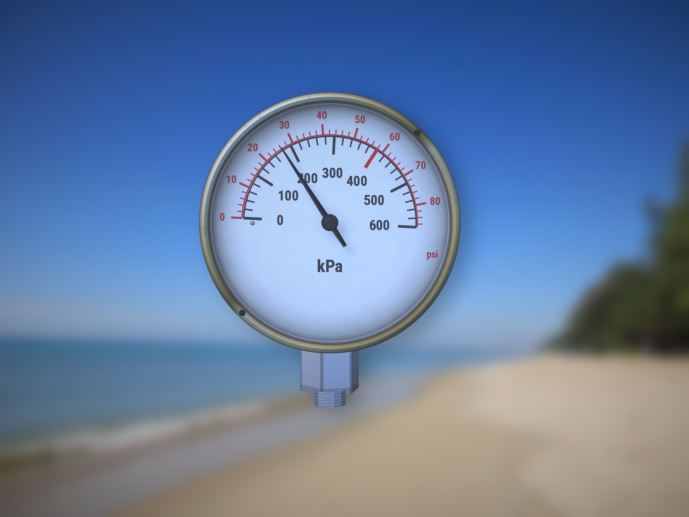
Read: 180 kPa
